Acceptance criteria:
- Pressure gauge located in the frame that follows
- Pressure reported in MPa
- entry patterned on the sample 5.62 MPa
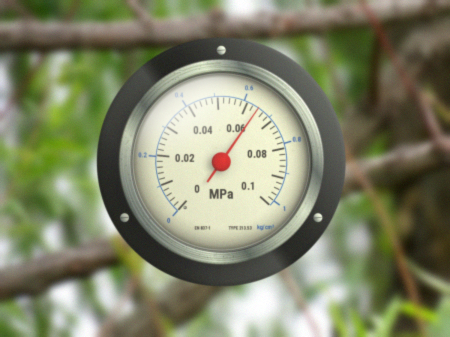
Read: 0.064 MPa
